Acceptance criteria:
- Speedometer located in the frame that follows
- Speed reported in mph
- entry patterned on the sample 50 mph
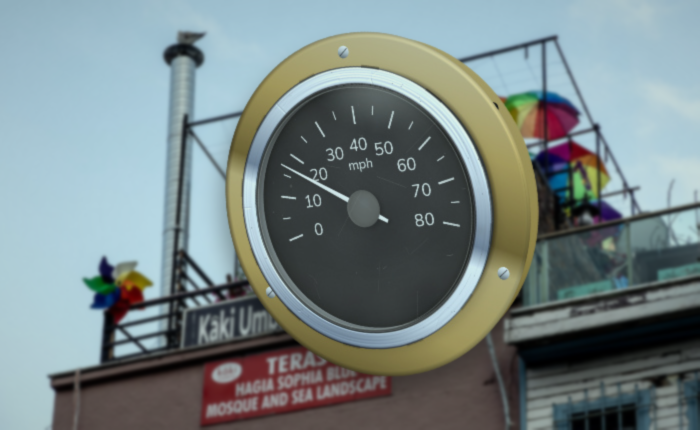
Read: 17.5 mph
